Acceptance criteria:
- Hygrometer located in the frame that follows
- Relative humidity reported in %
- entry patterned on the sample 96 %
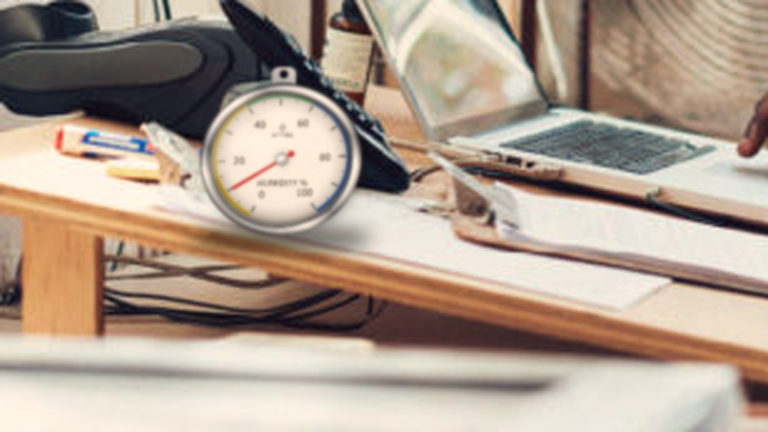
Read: 10 %
